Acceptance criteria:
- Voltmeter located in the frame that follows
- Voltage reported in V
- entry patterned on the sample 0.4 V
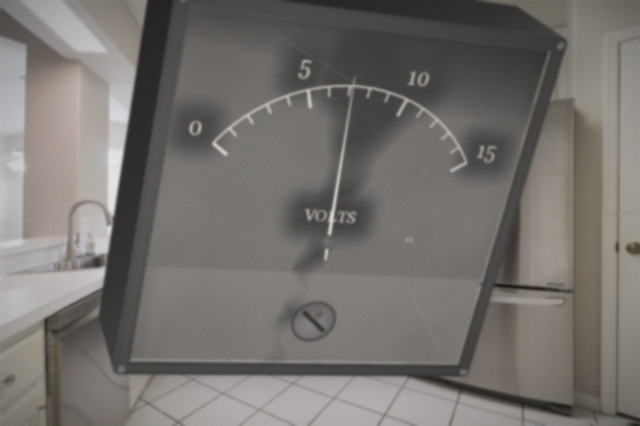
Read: 7 V
